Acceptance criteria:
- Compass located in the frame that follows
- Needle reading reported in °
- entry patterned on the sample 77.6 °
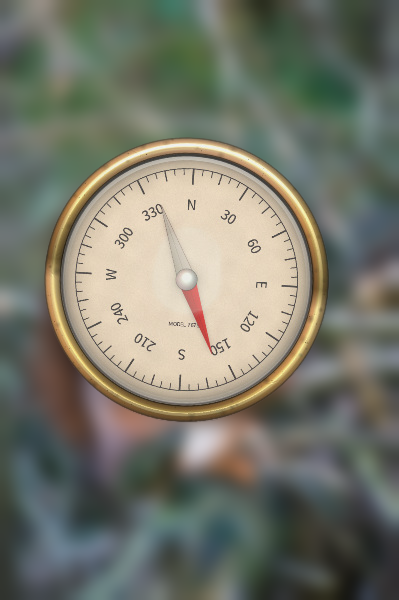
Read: 157.5 °
